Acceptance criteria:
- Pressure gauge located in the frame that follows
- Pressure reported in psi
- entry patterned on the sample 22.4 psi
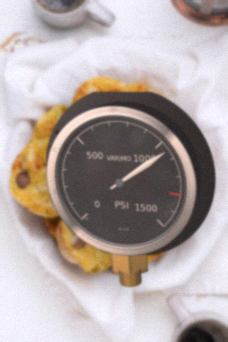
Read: 1050 psi
